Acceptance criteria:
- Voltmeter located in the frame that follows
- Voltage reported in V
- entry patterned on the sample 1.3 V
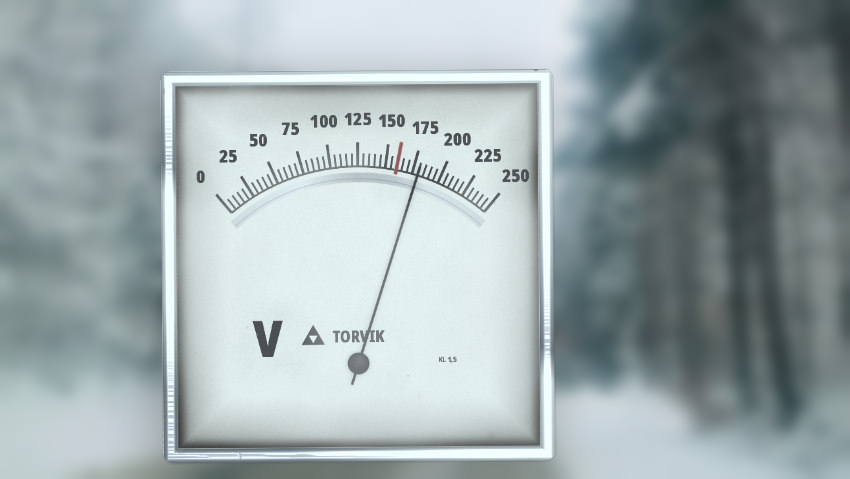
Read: 180 V
